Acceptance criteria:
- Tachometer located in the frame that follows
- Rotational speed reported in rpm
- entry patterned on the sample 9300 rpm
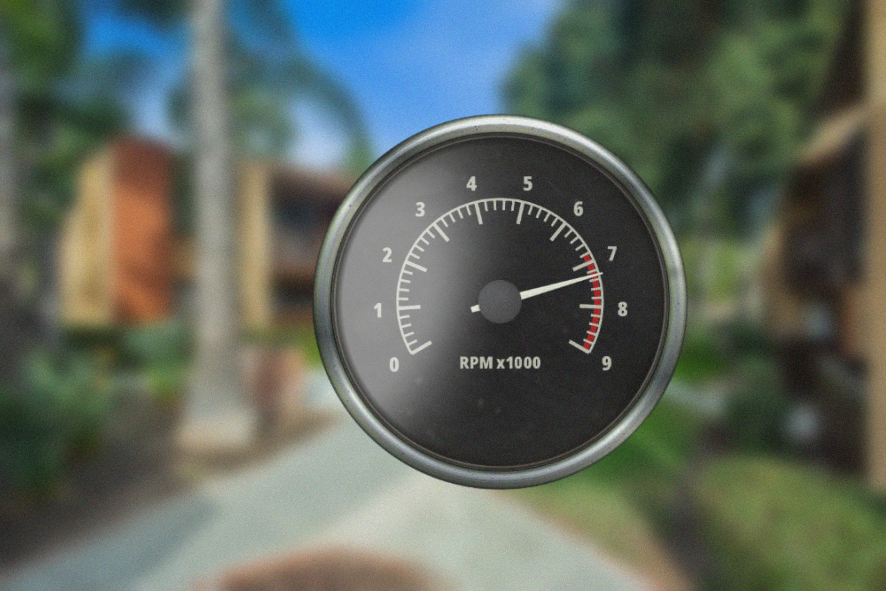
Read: 7300 rpm
